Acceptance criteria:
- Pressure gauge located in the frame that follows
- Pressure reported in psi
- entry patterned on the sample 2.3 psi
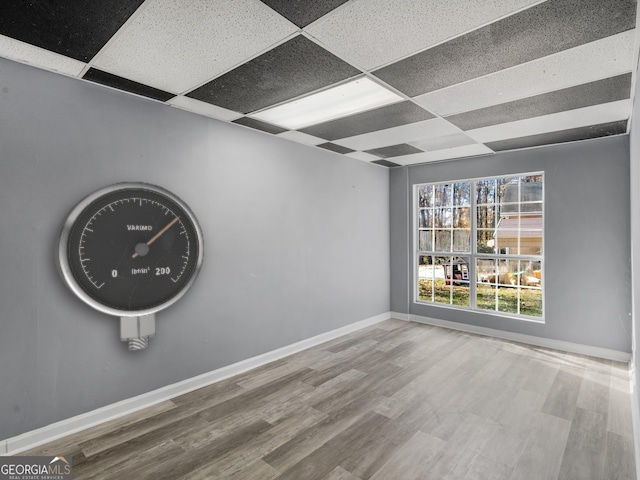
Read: 135 psi
